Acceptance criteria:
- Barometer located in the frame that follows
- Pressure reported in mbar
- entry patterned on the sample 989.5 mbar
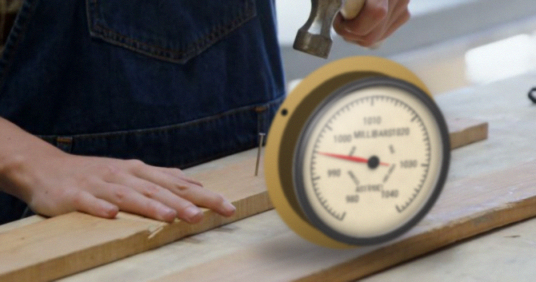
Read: 995 mbar
